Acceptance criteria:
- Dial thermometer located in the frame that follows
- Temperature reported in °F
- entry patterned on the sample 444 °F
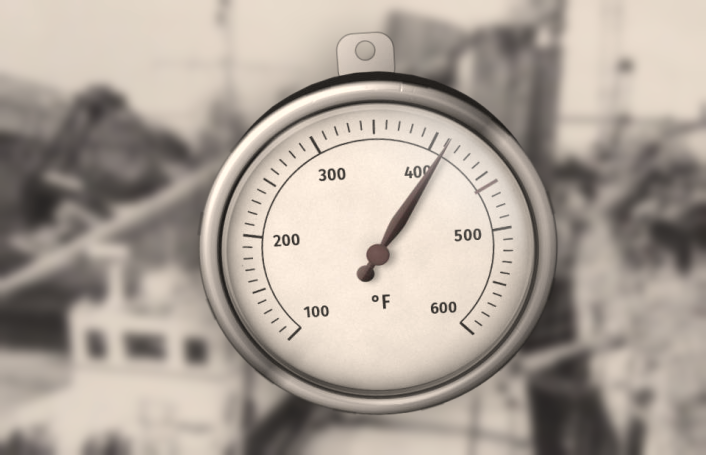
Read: 410 °F
